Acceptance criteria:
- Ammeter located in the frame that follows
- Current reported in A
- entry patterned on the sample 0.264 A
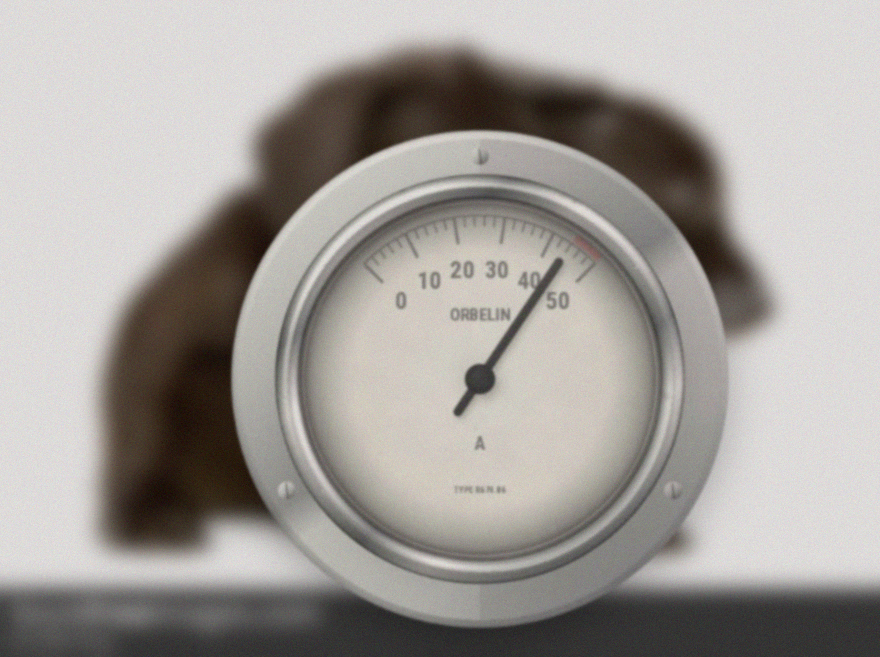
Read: 44 A
